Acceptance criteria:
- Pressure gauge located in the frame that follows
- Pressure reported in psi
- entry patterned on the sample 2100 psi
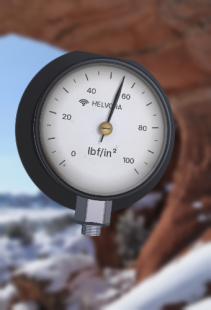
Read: 55 psi
